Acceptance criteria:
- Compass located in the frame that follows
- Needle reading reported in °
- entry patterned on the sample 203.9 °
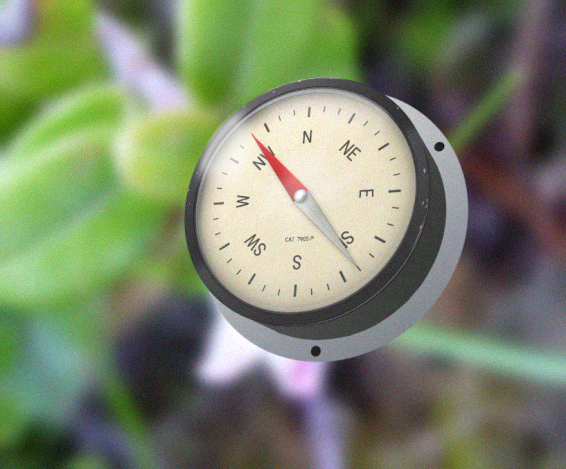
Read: 320 °
